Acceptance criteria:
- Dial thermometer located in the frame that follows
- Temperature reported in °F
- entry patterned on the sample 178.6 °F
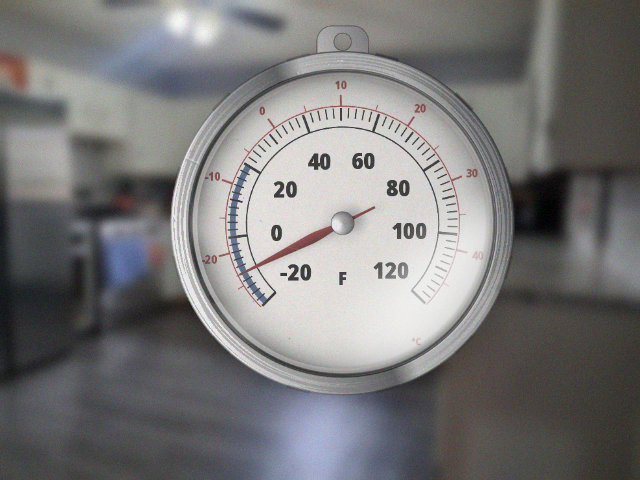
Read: -10 °F
